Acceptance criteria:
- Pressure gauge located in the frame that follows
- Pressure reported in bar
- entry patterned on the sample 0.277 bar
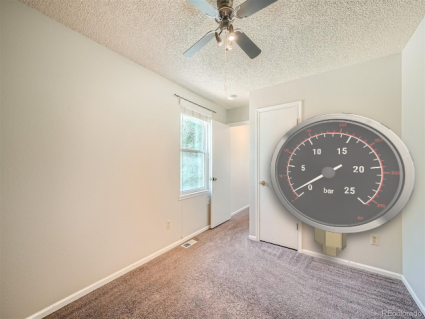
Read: 1 bar
